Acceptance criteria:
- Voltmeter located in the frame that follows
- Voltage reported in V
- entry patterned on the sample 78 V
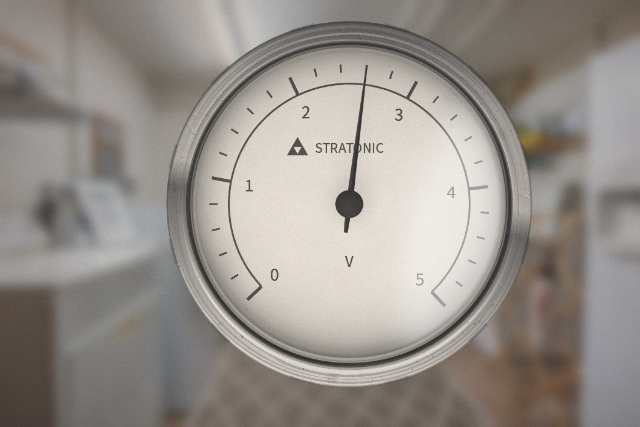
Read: 2.6 V
